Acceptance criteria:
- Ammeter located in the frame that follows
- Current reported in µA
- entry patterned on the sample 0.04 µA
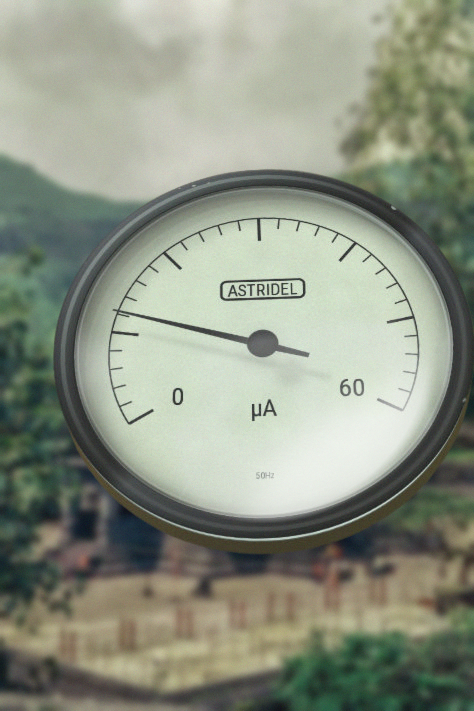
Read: 12 µA
